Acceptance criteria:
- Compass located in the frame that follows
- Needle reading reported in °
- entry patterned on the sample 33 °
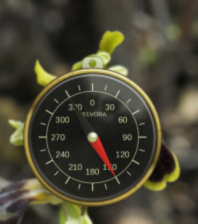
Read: 150 °
